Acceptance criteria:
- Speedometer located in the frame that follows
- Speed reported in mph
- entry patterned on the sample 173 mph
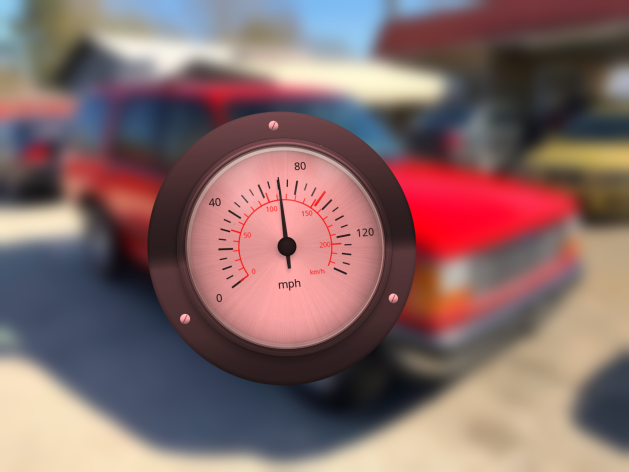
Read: 70 mph
